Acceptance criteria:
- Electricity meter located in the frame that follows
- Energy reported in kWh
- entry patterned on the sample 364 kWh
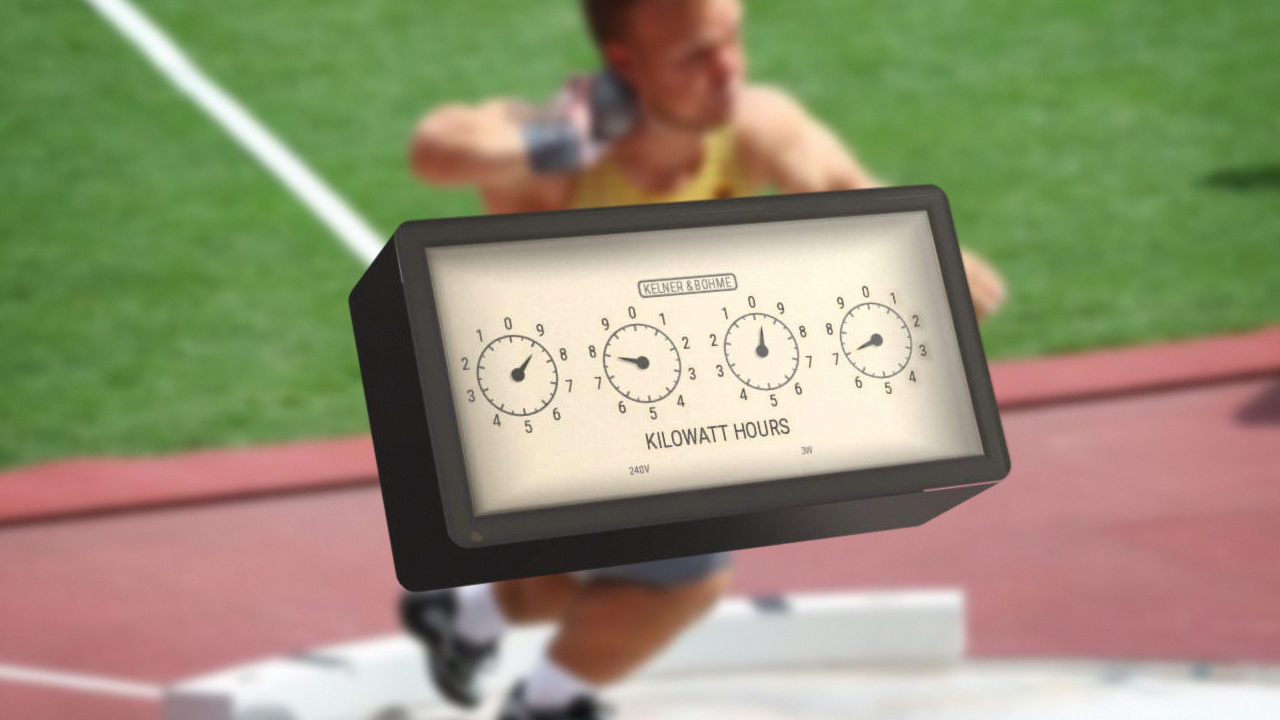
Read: 8797 kWh
